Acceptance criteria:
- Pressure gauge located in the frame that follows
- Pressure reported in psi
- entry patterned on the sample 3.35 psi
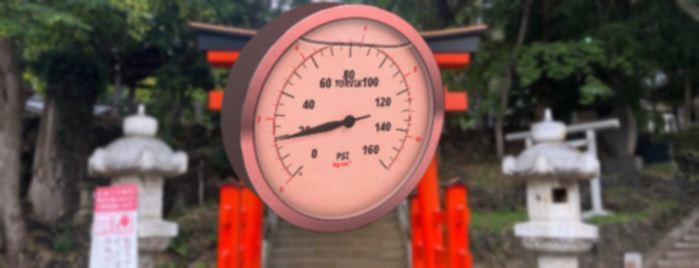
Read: 20 psi
